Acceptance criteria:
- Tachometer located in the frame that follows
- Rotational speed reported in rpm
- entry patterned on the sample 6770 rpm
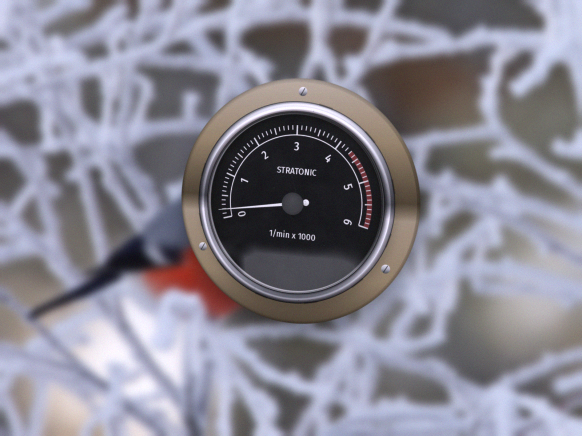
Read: 200 rpm
